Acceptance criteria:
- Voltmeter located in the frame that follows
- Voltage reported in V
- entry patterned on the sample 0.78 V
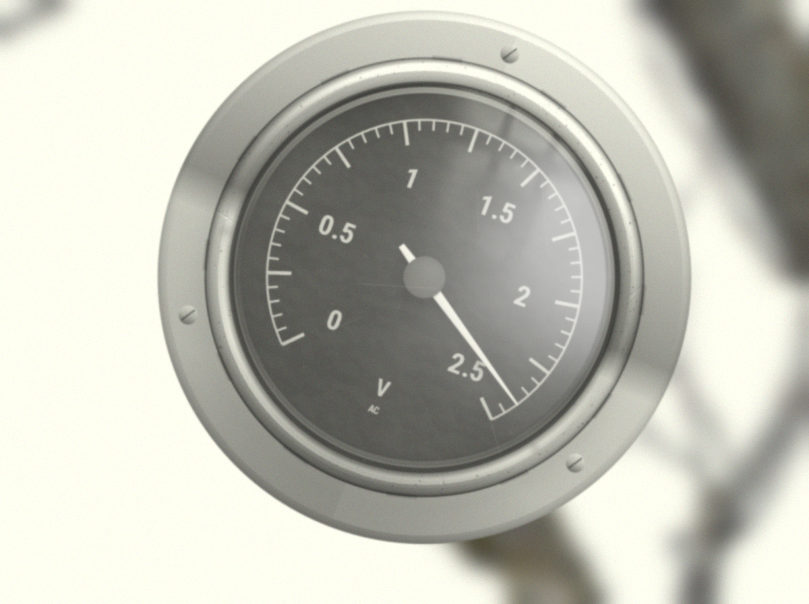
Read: 2.4 V
